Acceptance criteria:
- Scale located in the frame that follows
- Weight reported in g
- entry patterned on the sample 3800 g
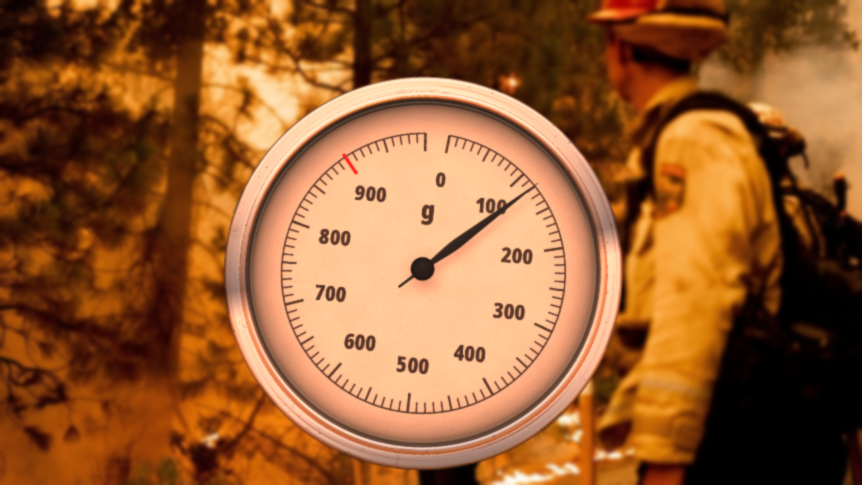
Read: 120 g
